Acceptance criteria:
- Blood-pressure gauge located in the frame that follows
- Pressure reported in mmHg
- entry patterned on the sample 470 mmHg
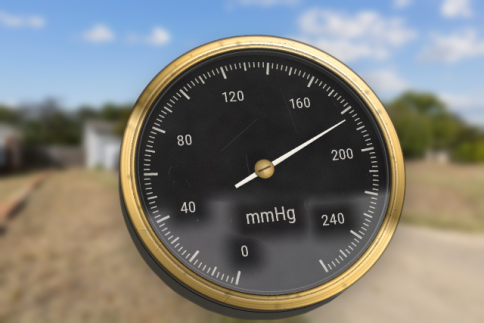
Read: 184 mmHg
